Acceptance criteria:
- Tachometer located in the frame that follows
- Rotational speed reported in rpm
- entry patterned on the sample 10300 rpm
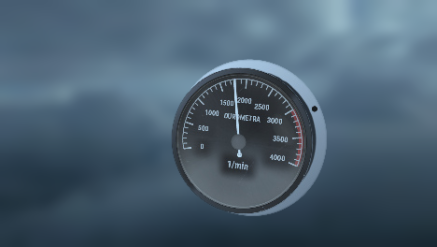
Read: 1800 rpm
